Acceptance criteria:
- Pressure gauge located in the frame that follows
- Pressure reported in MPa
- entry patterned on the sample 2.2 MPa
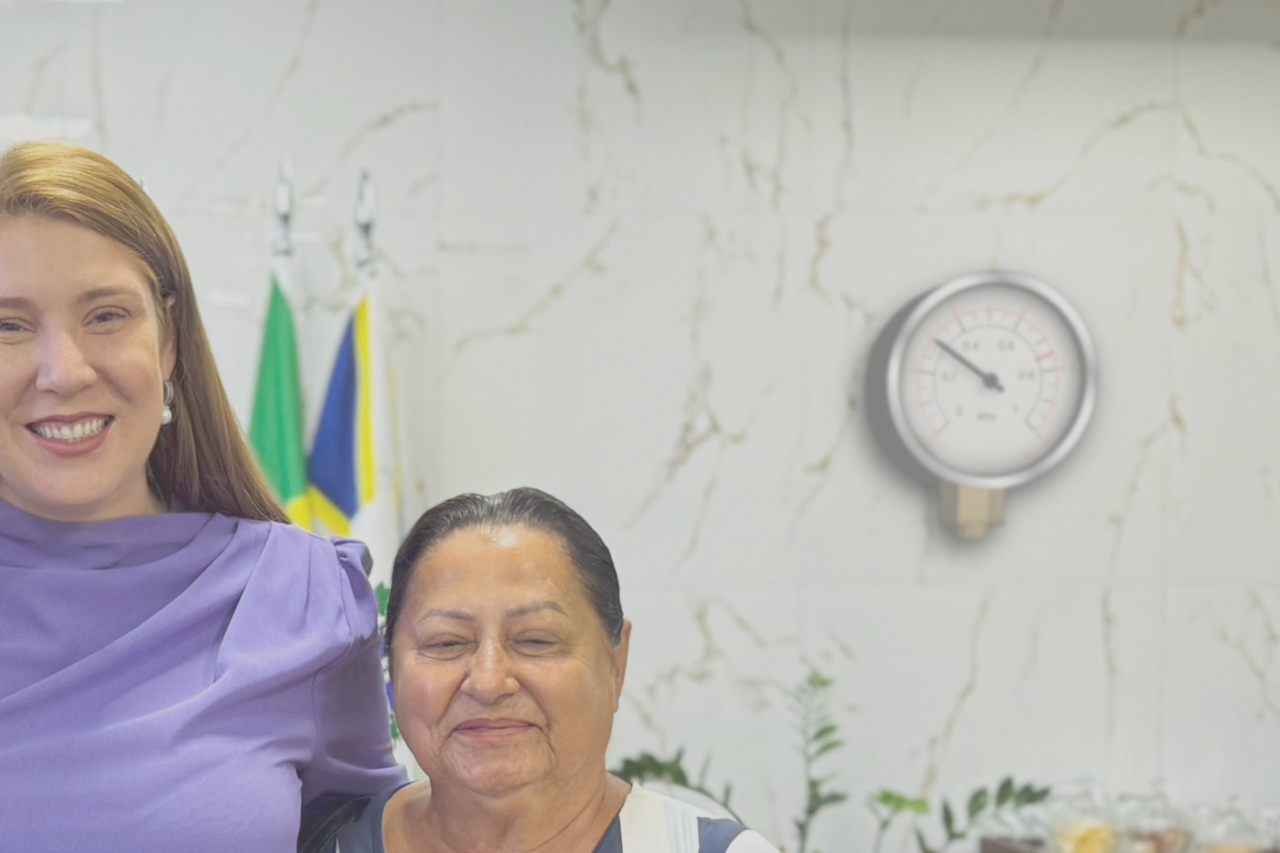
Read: 0.3 MPa
